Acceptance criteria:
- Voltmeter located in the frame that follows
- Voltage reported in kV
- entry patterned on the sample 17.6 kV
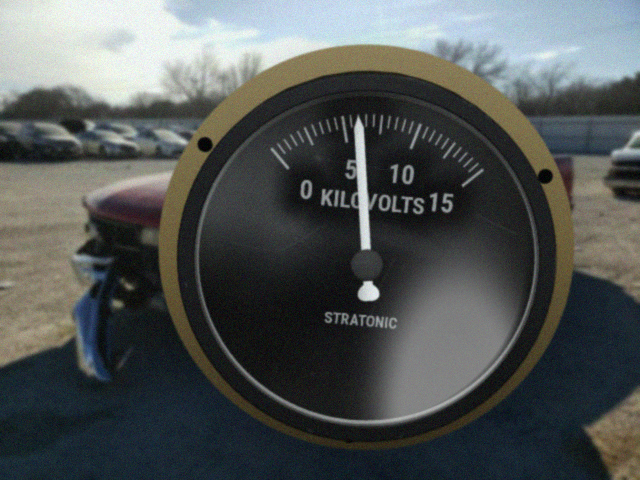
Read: 6 kV
